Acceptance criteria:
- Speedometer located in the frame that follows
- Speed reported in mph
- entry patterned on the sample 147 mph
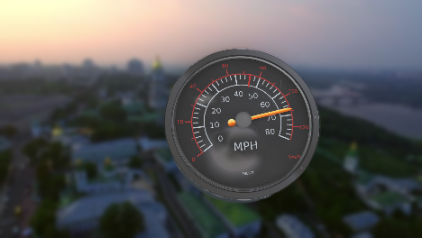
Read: 68 mph
